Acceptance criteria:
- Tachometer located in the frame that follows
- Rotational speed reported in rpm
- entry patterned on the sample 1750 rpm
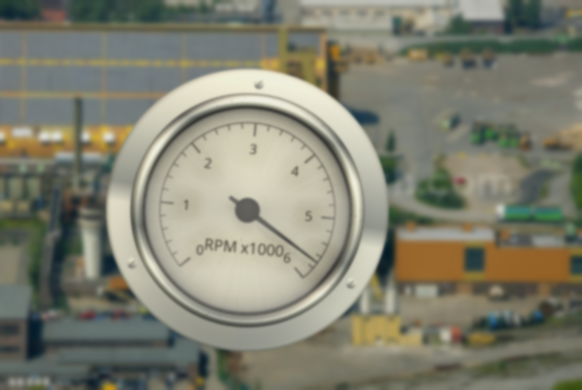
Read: 5700 rpm
